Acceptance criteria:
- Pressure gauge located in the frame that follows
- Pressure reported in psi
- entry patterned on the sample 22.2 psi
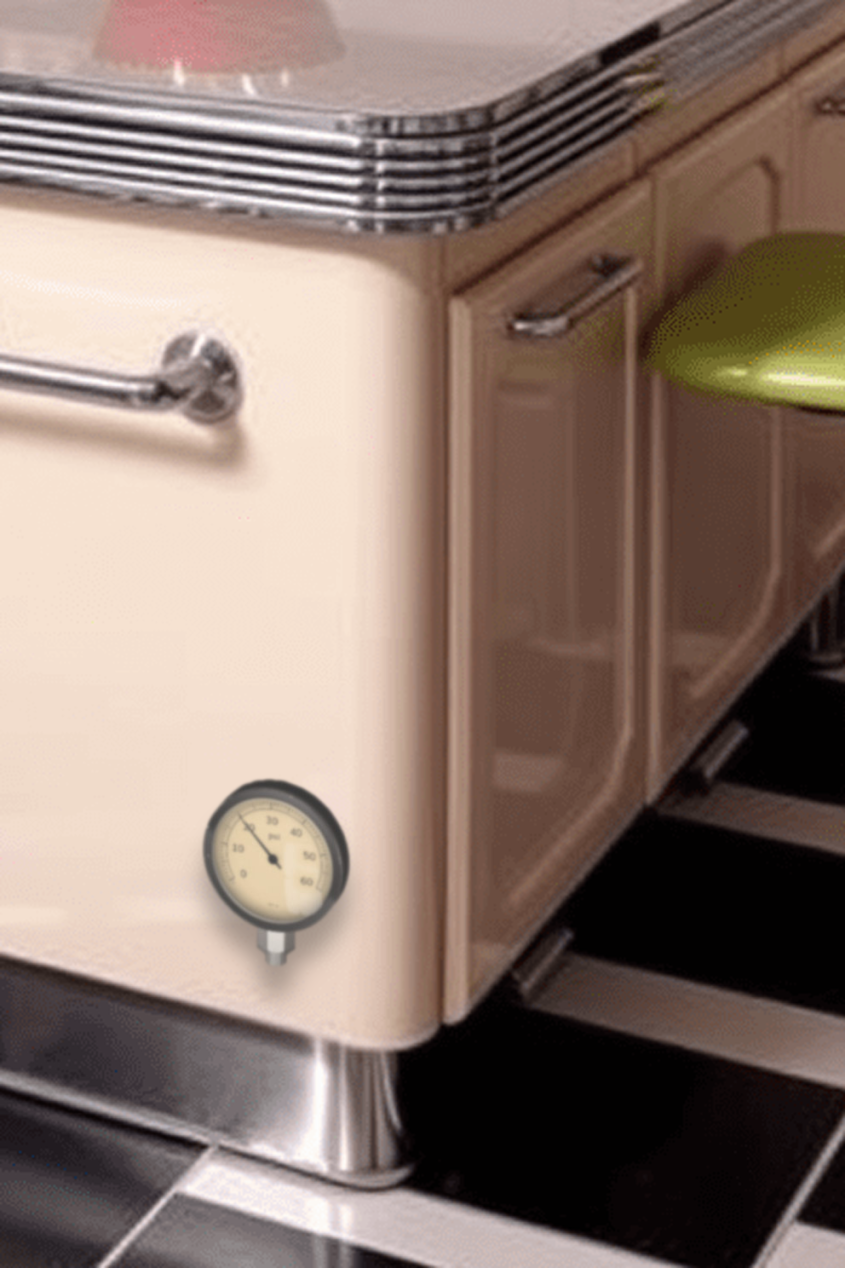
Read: 20 psi
